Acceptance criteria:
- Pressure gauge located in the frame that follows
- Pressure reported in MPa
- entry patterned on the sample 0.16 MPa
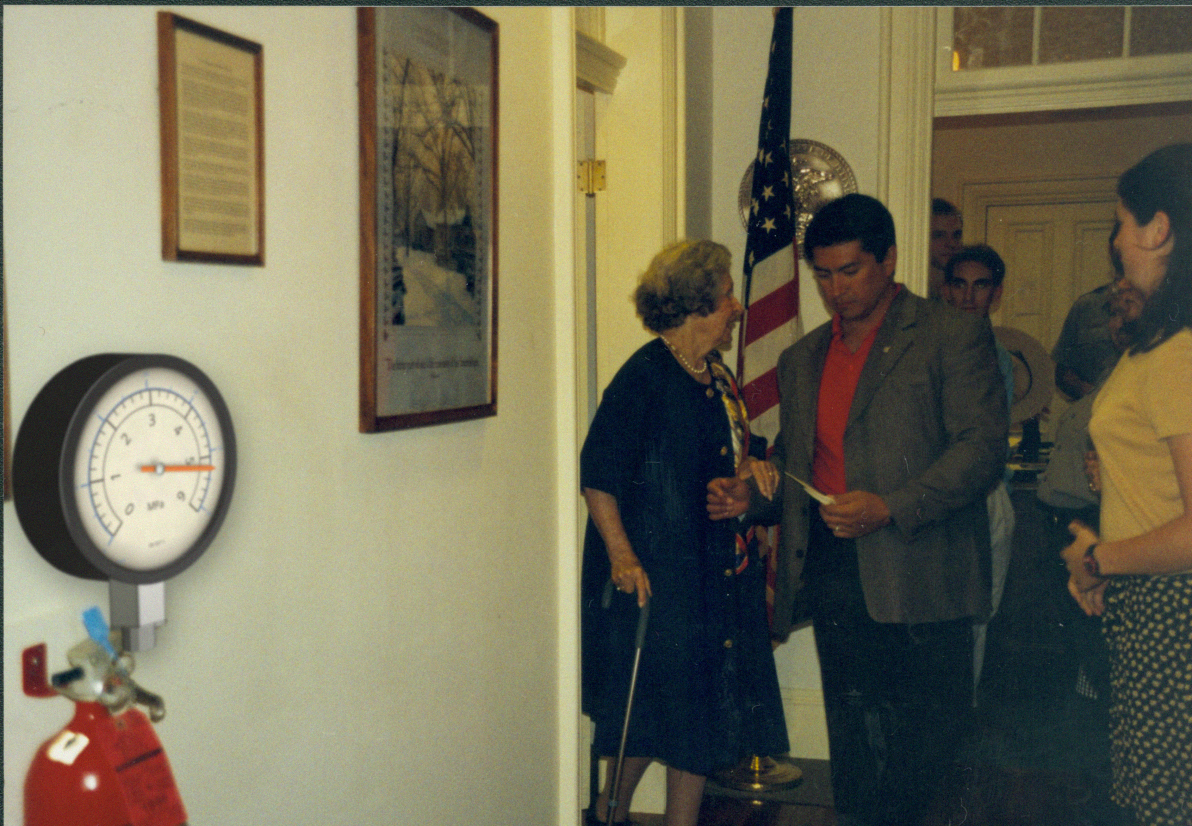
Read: 5.2 MPa
